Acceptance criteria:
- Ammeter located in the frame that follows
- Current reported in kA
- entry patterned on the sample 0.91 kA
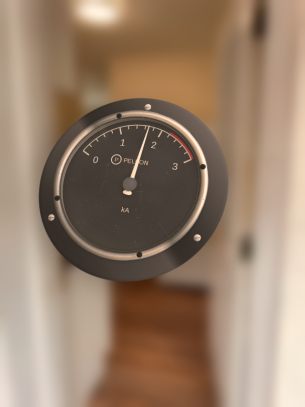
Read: 1.7 kA
